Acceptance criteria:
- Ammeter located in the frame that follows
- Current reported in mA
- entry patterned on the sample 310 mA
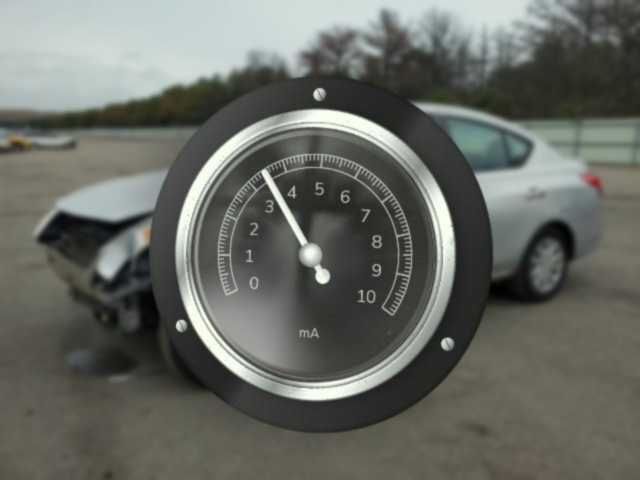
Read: 3.5 mA
